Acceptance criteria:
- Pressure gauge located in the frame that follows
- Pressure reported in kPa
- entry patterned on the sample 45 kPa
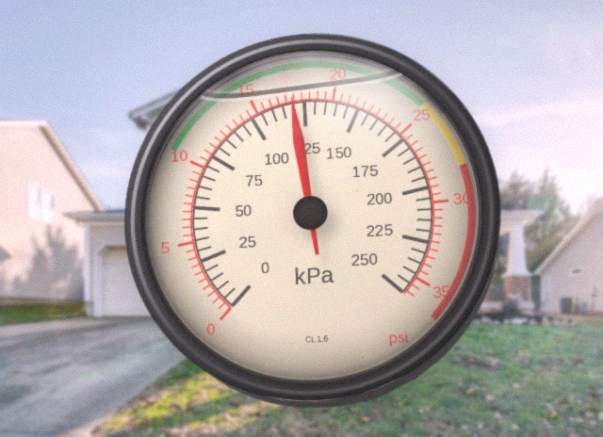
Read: 120 kPa
